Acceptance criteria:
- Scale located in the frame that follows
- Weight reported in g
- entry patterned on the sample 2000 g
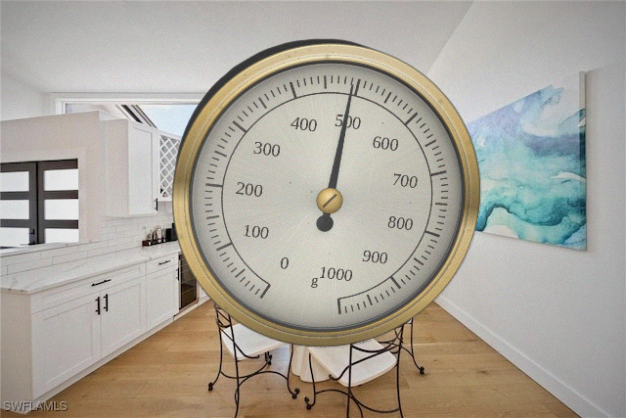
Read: 490 g
